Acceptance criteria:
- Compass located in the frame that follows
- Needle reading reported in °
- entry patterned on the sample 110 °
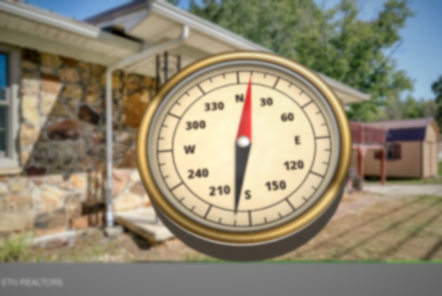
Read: 10 °
